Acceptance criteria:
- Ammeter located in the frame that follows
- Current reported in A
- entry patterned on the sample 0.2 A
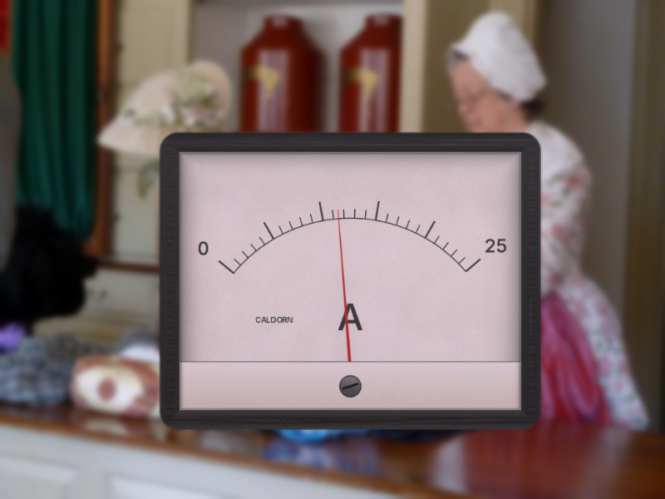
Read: 11.5 A
